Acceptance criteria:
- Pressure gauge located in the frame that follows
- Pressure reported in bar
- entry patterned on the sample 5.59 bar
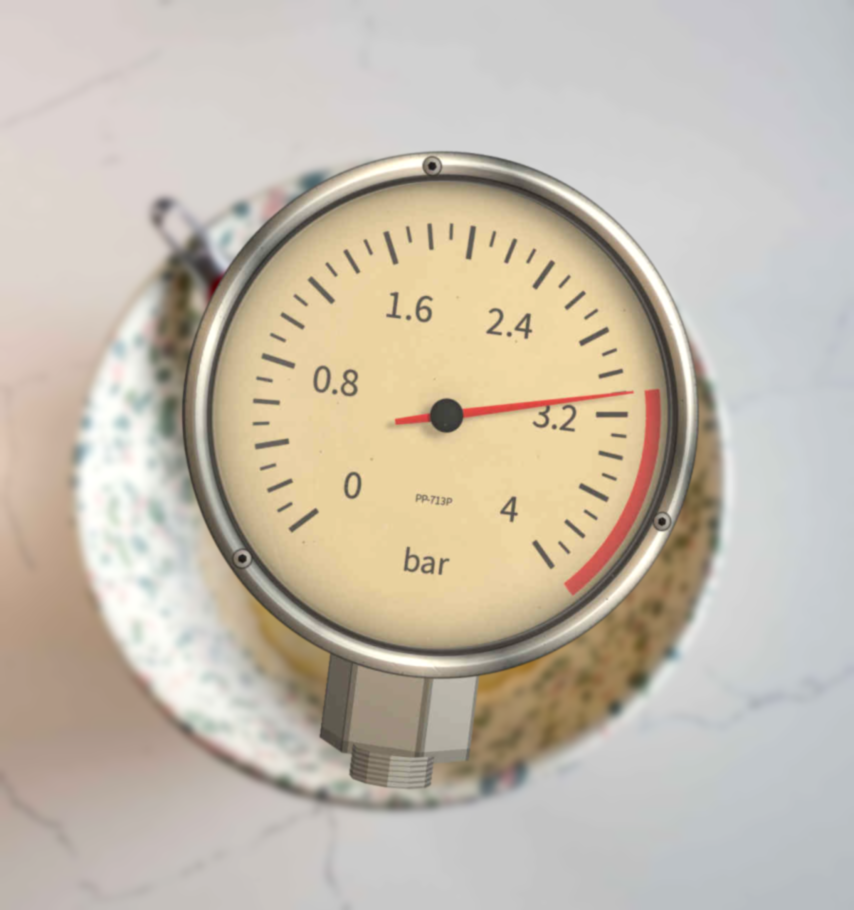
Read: 3.1 bar
